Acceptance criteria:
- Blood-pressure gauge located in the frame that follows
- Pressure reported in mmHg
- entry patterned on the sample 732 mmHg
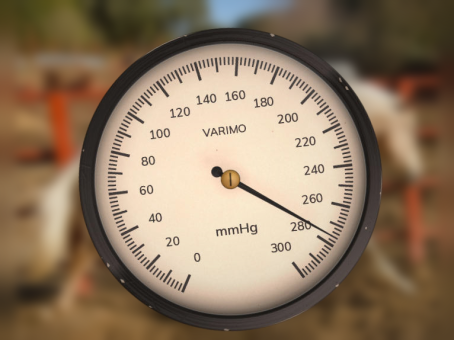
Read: 276 mmHg
